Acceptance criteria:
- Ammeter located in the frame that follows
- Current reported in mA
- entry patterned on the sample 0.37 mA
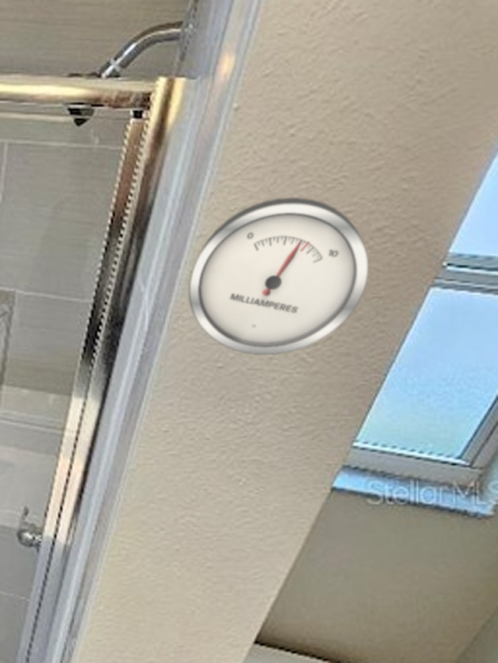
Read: 6 mA
